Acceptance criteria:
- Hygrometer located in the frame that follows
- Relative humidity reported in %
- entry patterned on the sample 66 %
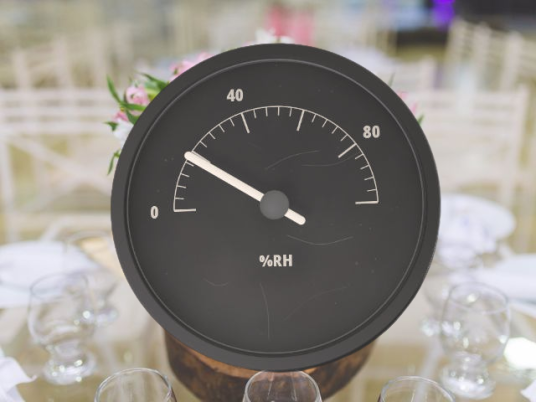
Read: 18 %
